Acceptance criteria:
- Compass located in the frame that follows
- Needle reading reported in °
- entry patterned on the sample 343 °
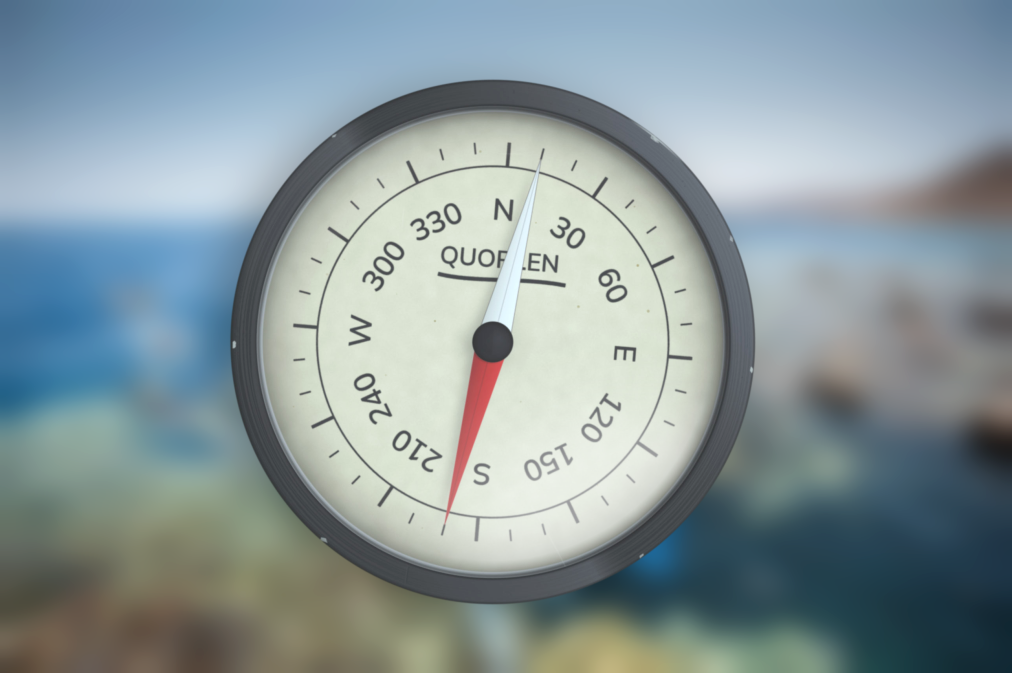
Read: 190 °
